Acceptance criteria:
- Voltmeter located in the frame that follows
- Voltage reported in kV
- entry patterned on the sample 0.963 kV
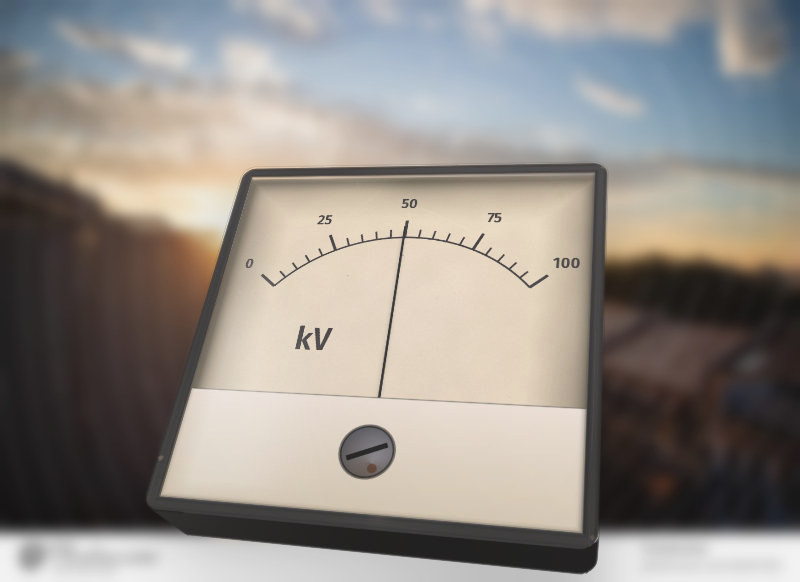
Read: 50 kV
